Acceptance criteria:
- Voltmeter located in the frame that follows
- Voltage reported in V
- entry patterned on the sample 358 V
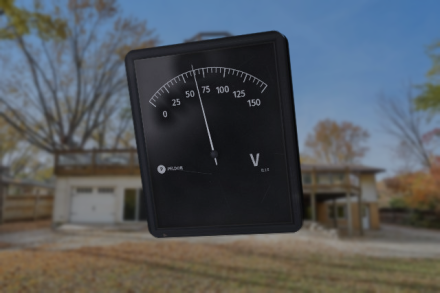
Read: 65 V
